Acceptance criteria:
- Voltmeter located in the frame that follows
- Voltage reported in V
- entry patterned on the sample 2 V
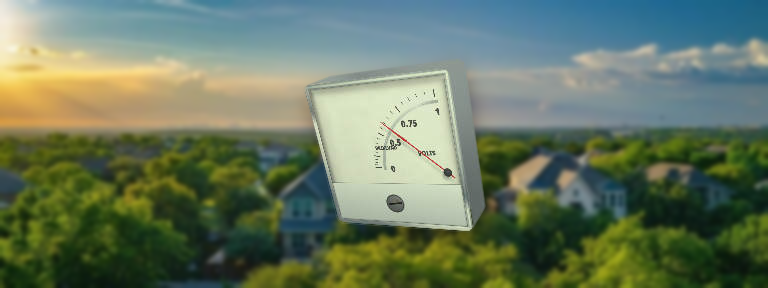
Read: 0.6 V
